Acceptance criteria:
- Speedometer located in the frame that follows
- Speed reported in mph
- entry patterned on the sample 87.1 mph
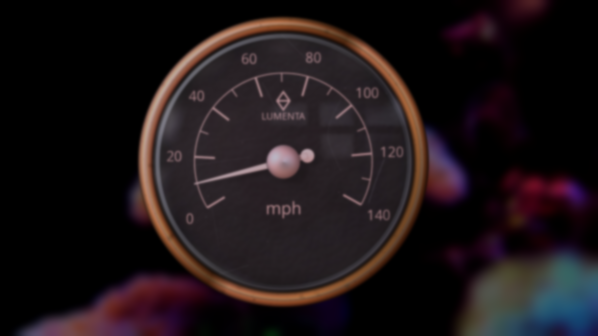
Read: 10 mph
